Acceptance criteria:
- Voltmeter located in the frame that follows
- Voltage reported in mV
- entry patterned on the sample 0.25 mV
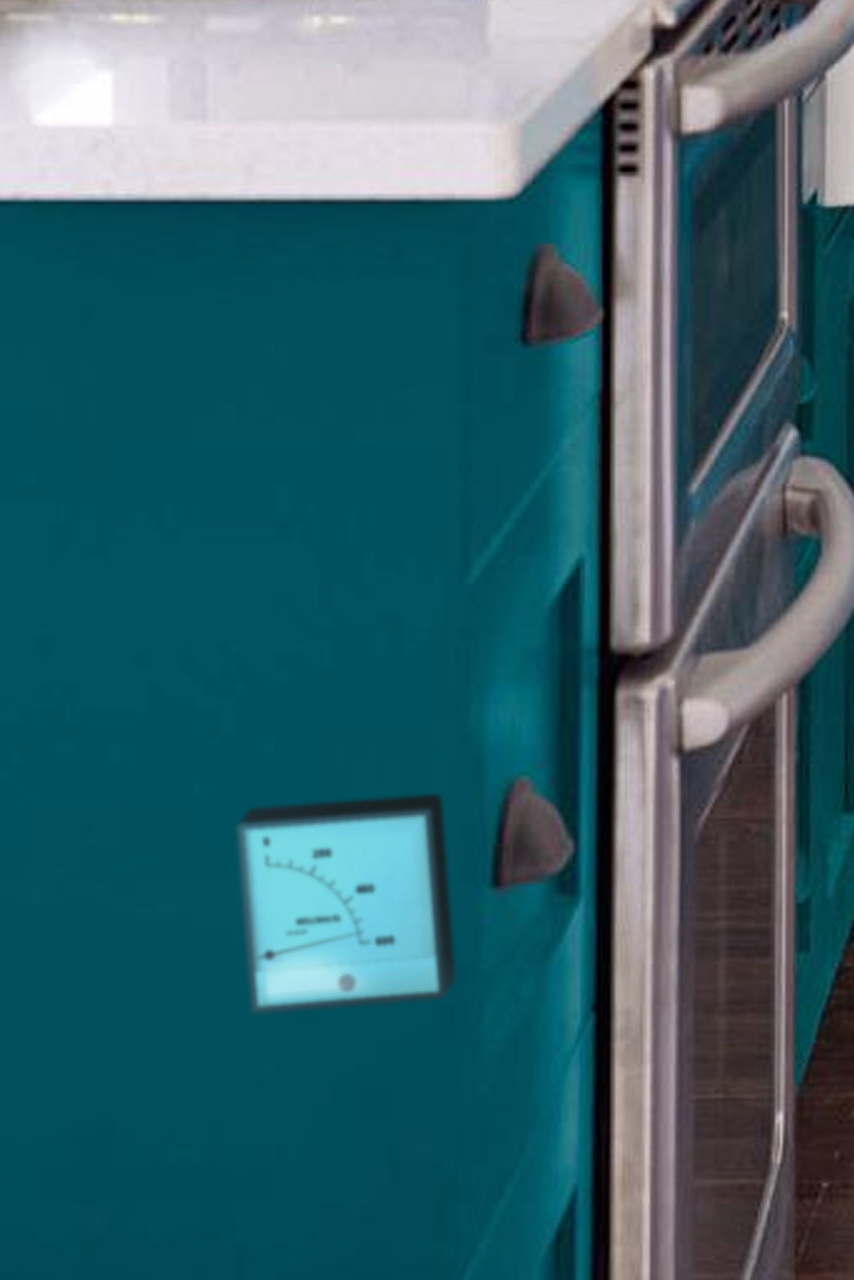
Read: 550 mV
